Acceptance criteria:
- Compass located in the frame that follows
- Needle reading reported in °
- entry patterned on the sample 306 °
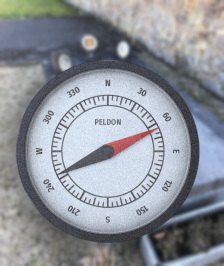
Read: 65 °
